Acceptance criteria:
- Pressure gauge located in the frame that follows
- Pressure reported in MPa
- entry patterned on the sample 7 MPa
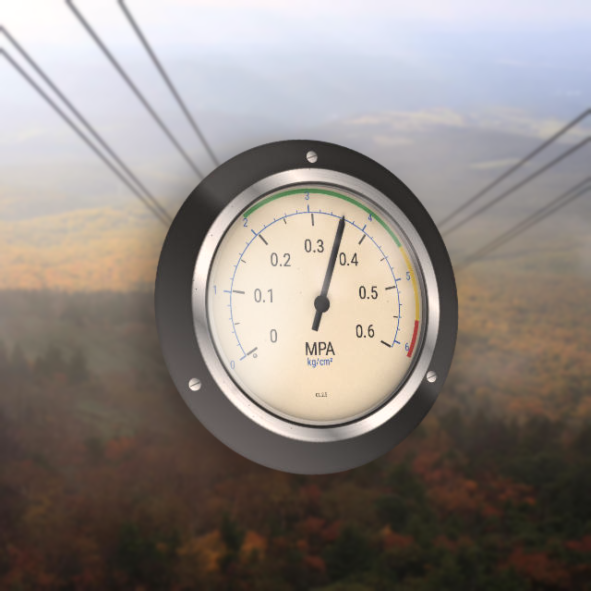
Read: 0.35 MPa
